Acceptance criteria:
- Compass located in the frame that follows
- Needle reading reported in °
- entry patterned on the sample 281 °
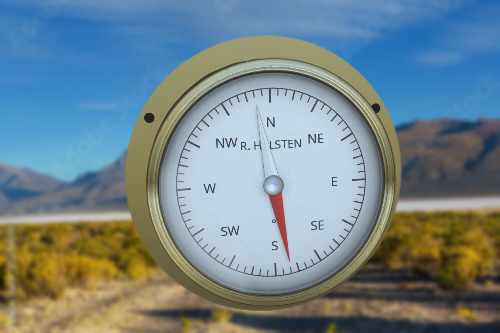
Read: 170 °
